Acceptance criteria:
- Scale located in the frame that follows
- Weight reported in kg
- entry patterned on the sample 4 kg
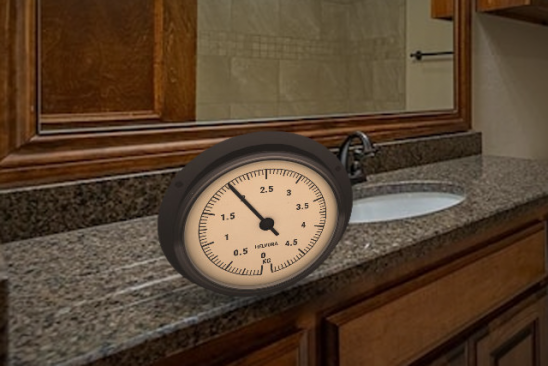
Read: 2 kg
